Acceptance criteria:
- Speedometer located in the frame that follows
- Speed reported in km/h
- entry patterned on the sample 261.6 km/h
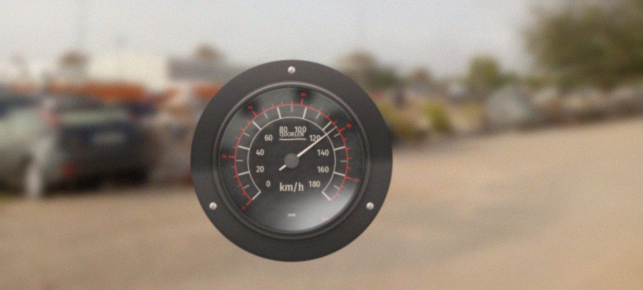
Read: 125 km/h
